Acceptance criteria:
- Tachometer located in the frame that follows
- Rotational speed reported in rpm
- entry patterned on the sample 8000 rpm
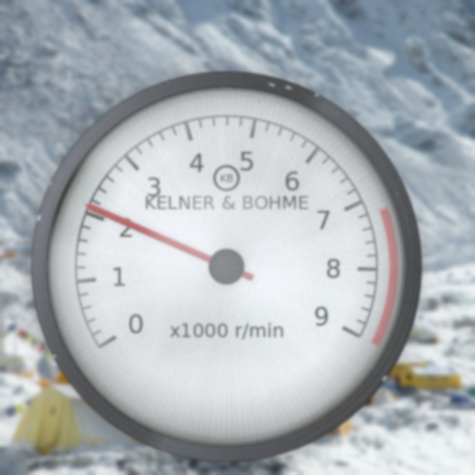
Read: 2100 rpm
